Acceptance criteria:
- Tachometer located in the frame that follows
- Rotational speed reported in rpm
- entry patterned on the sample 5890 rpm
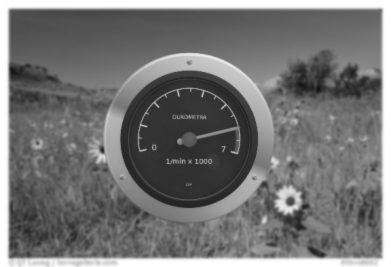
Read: 6000 rpm
